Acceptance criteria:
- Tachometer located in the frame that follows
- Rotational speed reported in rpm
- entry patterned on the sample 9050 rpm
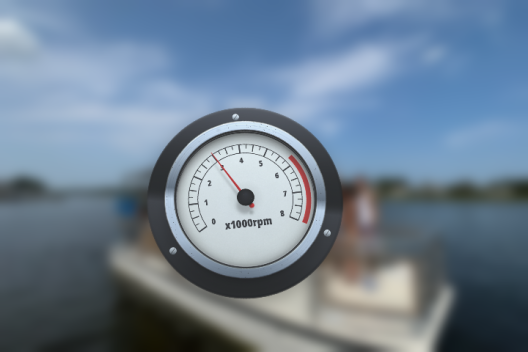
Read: 3000 rpm
